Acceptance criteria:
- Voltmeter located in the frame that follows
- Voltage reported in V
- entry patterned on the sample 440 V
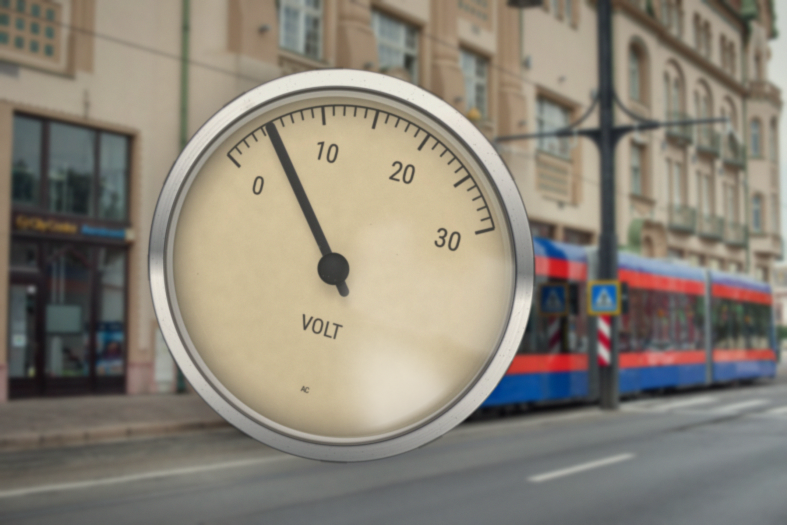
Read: 5 V
